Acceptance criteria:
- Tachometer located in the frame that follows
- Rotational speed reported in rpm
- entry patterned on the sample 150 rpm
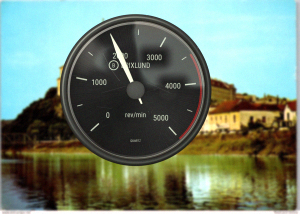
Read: 2000 rpm
